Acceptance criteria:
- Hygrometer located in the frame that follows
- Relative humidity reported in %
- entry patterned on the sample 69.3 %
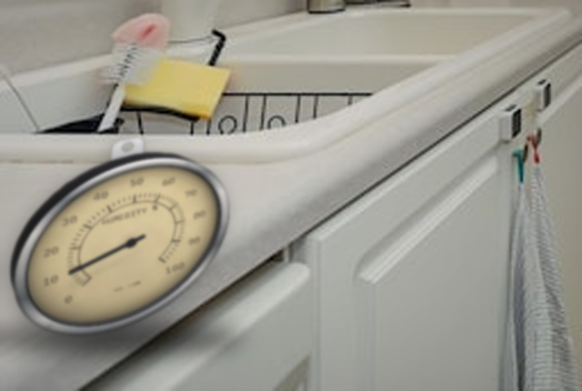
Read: 10 %
